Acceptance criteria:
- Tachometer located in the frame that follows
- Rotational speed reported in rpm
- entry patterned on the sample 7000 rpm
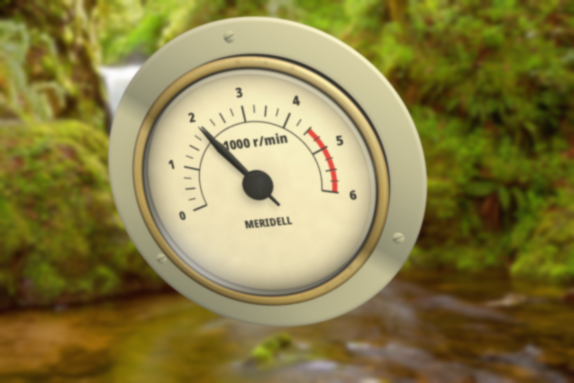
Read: 2000 rpm
